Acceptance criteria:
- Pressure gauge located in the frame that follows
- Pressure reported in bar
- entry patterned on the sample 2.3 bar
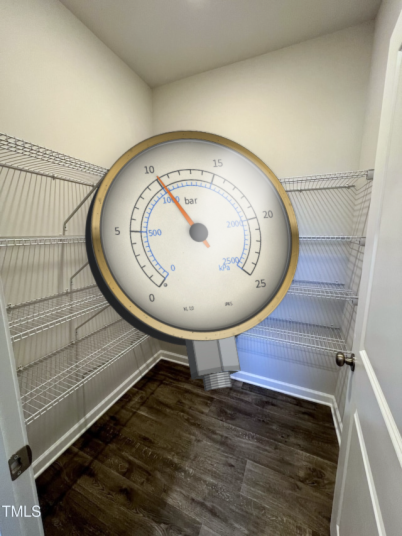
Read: 10 bar
